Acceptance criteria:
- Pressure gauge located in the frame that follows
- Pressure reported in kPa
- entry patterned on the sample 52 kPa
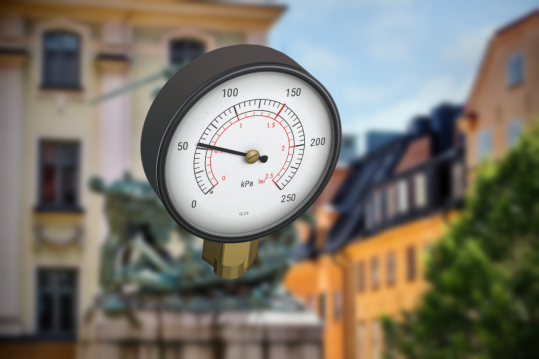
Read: 55 kPa
